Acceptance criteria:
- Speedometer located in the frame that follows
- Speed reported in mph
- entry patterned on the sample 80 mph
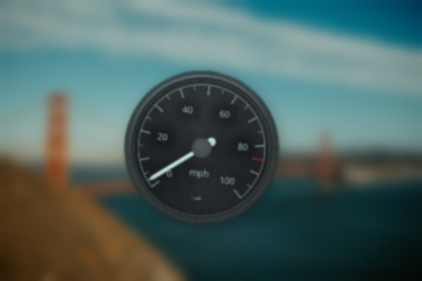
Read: 2.5 mph
